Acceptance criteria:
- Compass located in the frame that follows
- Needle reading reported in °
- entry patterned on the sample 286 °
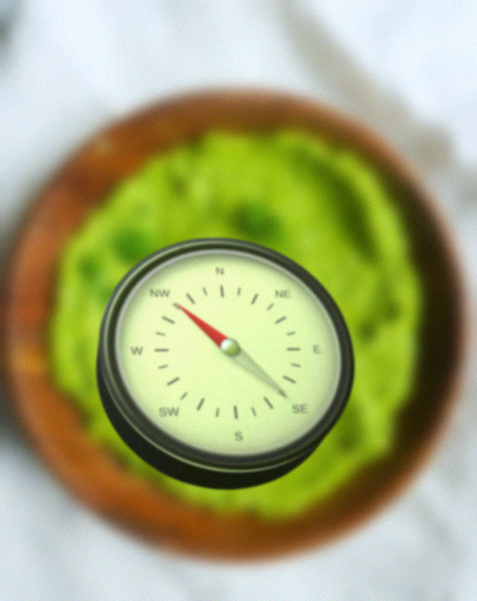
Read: 315 °
